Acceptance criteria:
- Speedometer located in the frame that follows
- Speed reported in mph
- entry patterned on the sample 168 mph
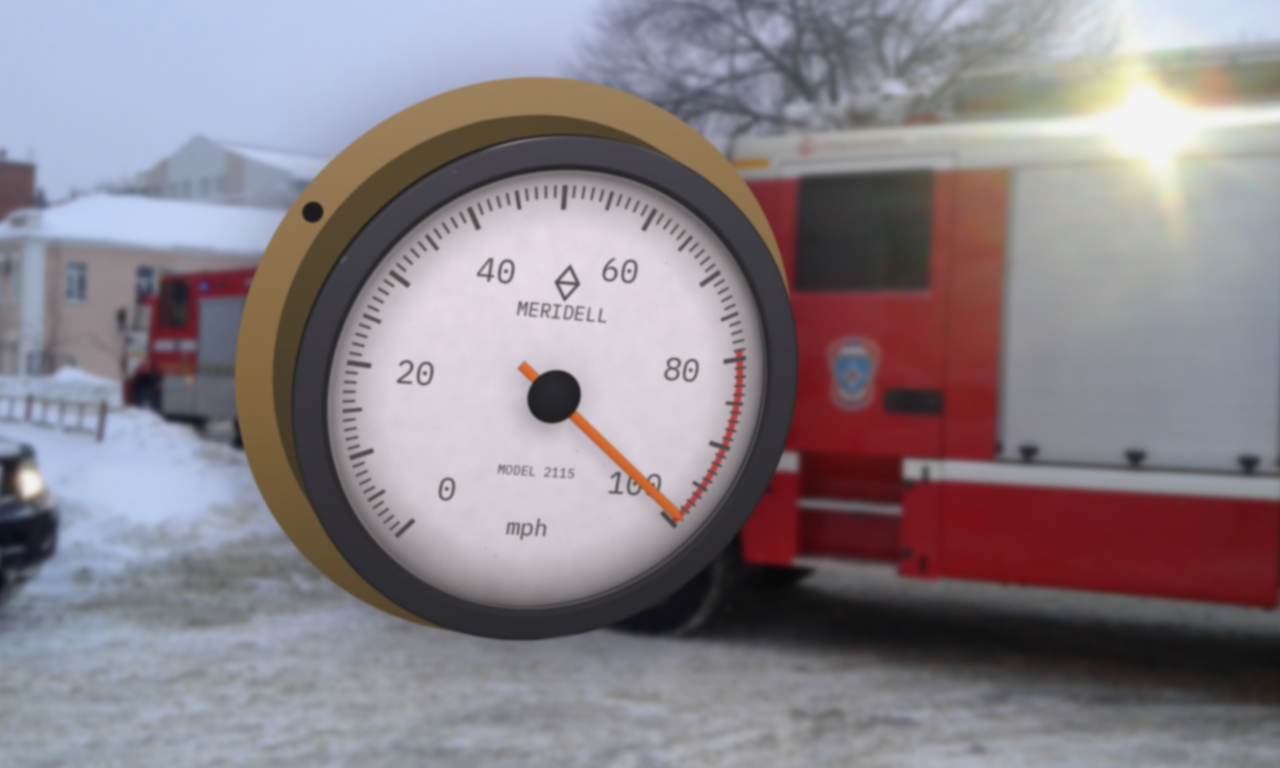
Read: 99 mph
